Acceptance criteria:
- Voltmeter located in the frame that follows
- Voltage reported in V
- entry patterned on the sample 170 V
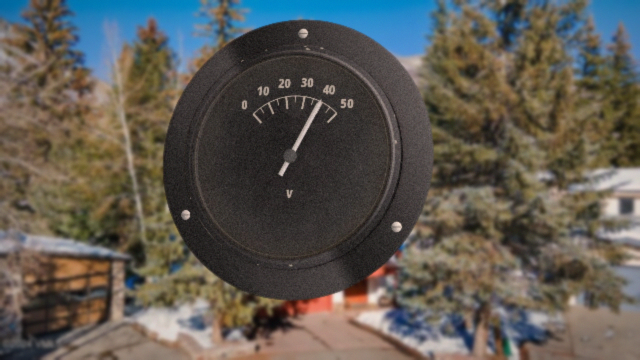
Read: 40 V
